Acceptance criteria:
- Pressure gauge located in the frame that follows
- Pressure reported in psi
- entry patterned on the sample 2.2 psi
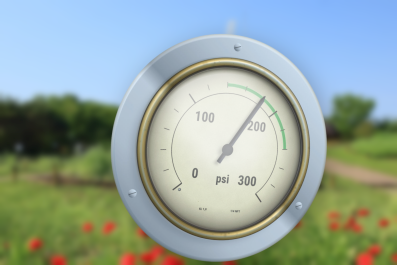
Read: 180 psi
